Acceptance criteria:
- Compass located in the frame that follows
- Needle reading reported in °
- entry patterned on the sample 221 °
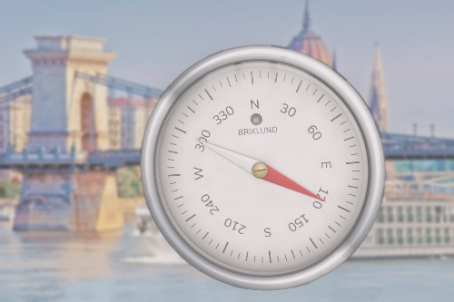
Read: 120 °
